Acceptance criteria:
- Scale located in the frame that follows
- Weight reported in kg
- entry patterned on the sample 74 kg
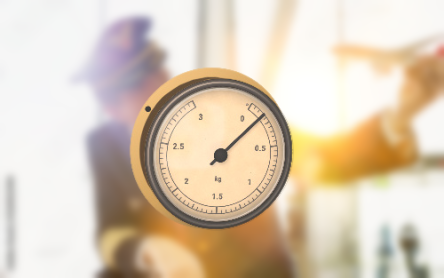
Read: 0.15 kg
